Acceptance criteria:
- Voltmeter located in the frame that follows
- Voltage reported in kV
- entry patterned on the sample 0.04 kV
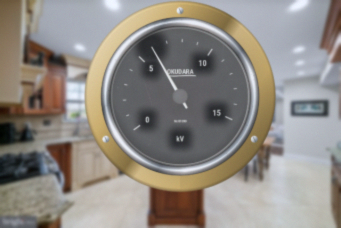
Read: 6 kV
